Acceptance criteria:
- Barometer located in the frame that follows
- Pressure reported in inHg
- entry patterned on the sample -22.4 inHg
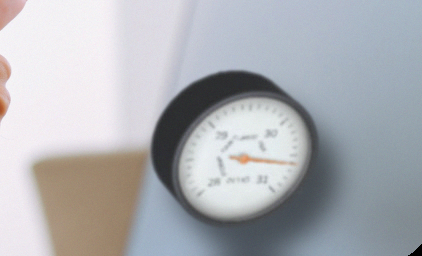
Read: 30.6 inHg
